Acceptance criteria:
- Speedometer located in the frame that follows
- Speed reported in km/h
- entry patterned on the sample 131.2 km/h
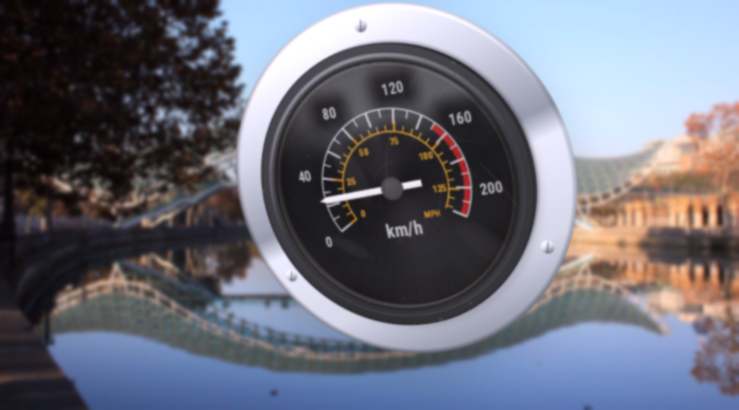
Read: 25 km/h
